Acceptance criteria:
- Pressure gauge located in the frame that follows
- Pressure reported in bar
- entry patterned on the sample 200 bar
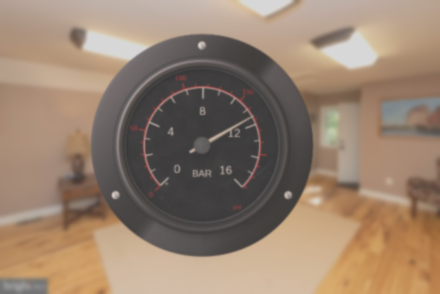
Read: 11.5 bar
